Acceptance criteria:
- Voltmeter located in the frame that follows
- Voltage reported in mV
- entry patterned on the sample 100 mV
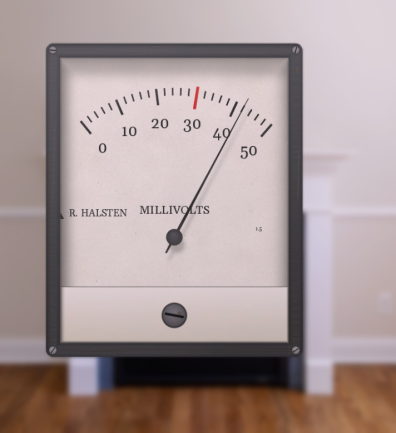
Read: 42 mV
